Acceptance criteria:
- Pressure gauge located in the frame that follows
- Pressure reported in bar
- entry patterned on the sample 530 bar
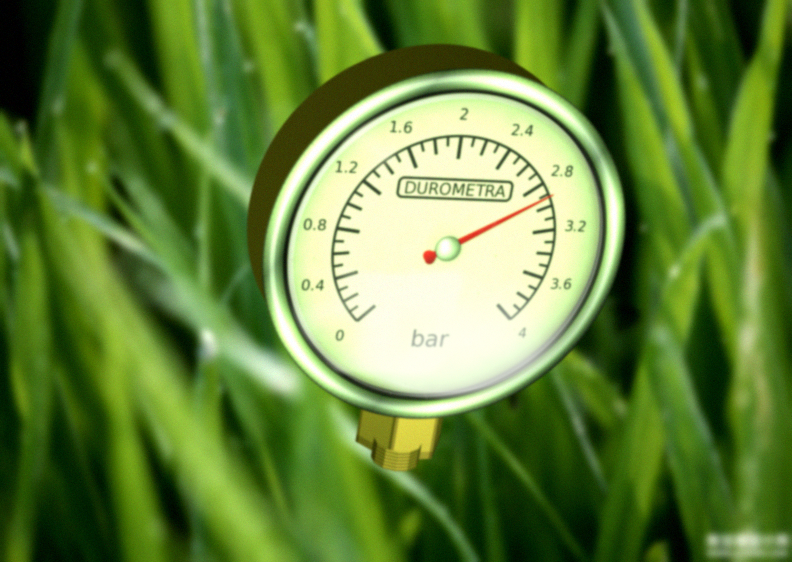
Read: 2.9 bar
